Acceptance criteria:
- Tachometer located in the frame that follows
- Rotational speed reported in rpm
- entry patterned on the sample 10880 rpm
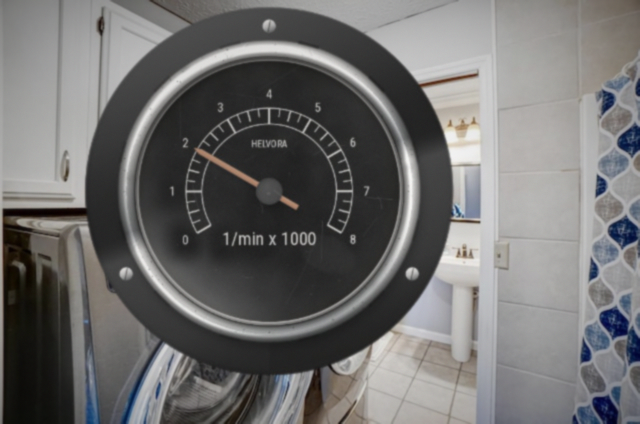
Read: 2000 rpm
